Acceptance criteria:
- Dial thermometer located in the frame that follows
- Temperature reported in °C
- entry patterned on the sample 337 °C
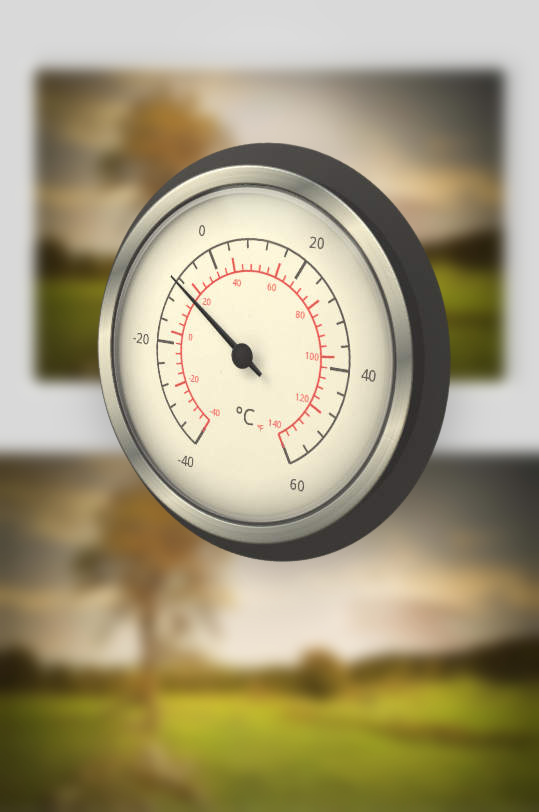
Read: -8 °C
